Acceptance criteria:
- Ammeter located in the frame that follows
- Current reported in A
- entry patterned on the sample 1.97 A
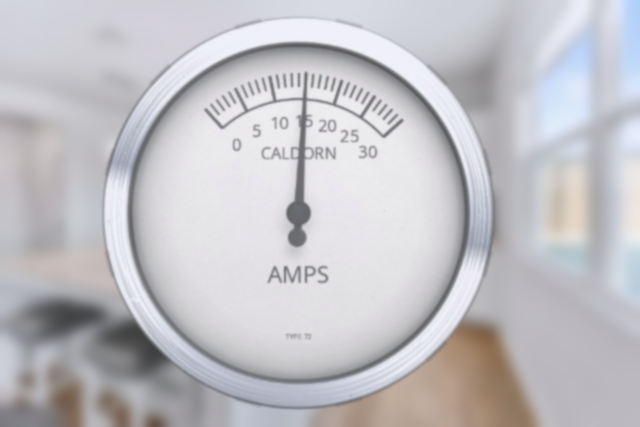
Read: 15 A
